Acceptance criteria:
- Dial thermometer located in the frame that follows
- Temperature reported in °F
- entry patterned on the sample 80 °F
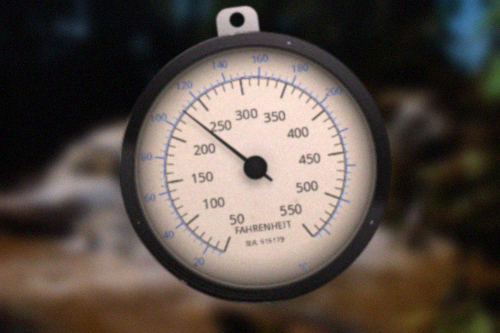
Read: 230 °F
